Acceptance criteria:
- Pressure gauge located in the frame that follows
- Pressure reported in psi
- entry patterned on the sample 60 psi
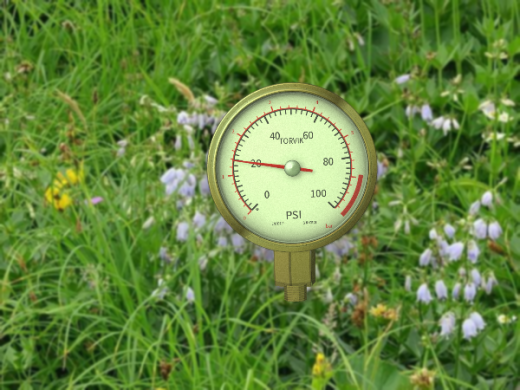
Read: 20 psi
